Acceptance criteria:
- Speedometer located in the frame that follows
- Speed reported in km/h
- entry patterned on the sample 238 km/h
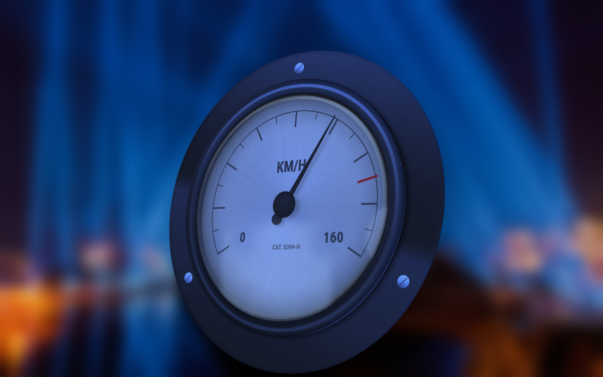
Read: 100 km/h
